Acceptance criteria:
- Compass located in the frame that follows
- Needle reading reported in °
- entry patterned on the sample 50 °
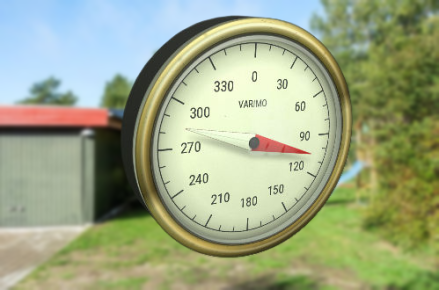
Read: 105 °
